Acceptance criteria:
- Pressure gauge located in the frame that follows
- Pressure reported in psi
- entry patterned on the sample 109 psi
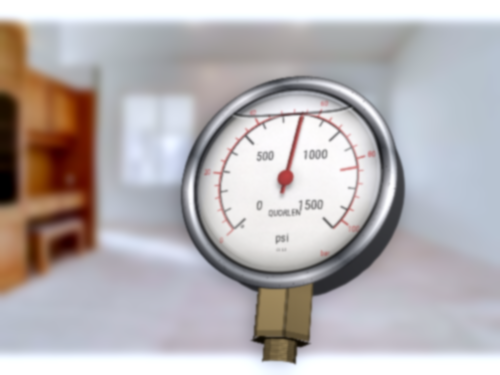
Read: 800 psi
